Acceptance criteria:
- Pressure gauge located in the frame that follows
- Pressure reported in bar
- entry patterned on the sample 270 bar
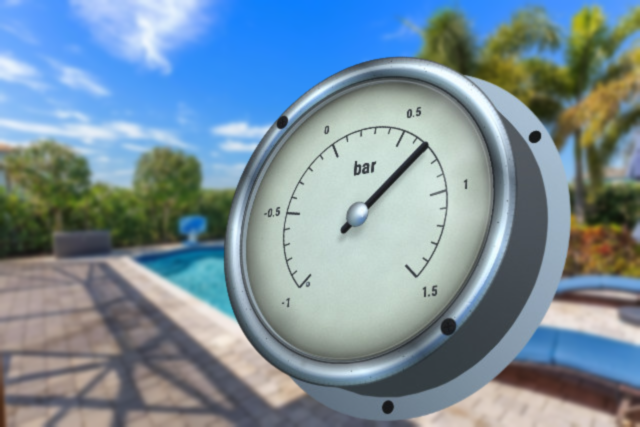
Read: 0.7 bar
